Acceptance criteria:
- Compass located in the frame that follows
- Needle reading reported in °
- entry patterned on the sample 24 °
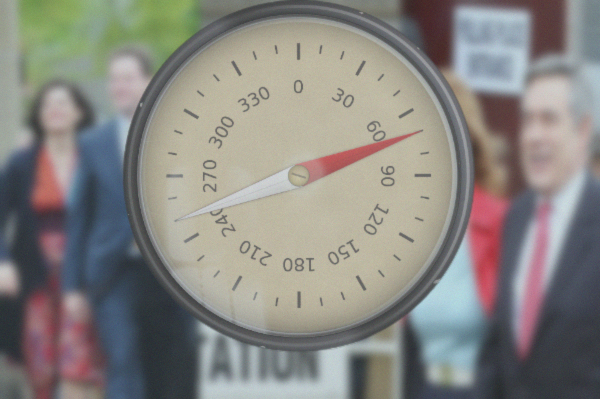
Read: 70 °
